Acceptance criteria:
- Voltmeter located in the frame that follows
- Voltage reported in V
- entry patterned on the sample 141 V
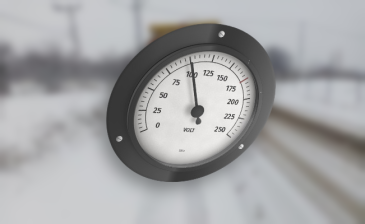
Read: 100 V
